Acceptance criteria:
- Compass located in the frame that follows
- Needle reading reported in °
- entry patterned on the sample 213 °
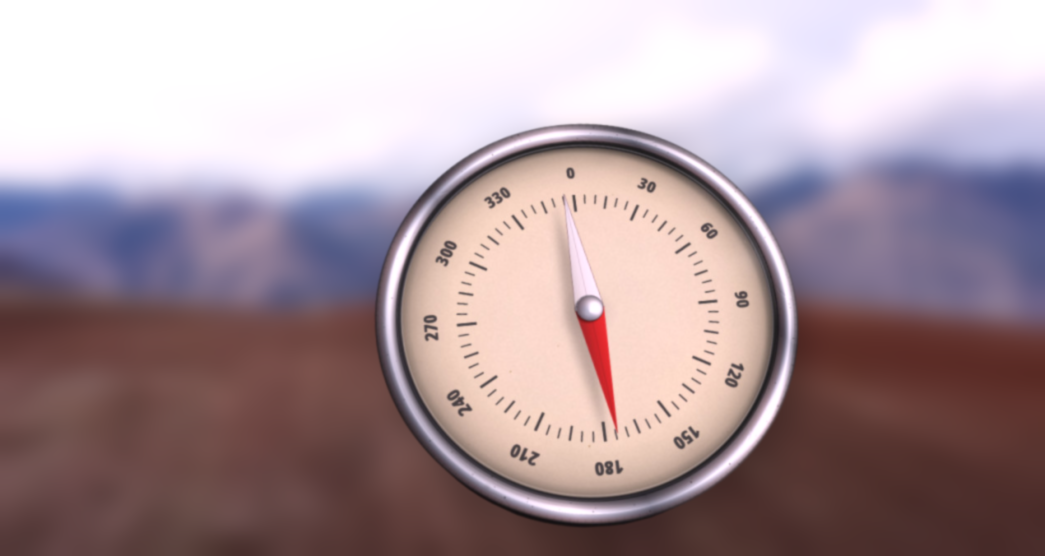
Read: 175 °
